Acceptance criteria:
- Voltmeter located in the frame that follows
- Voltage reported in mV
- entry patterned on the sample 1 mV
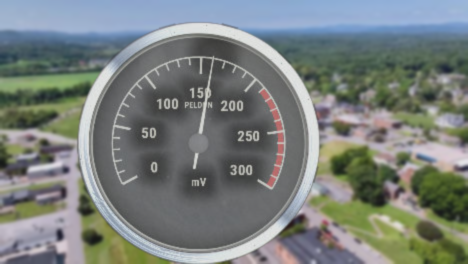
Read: 160 mV
